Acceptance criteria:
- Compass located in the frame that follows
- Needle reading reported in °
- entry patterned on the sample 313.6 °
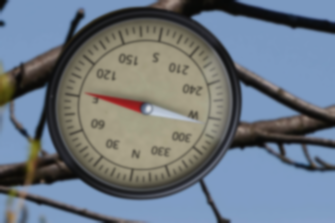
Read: 95 °
